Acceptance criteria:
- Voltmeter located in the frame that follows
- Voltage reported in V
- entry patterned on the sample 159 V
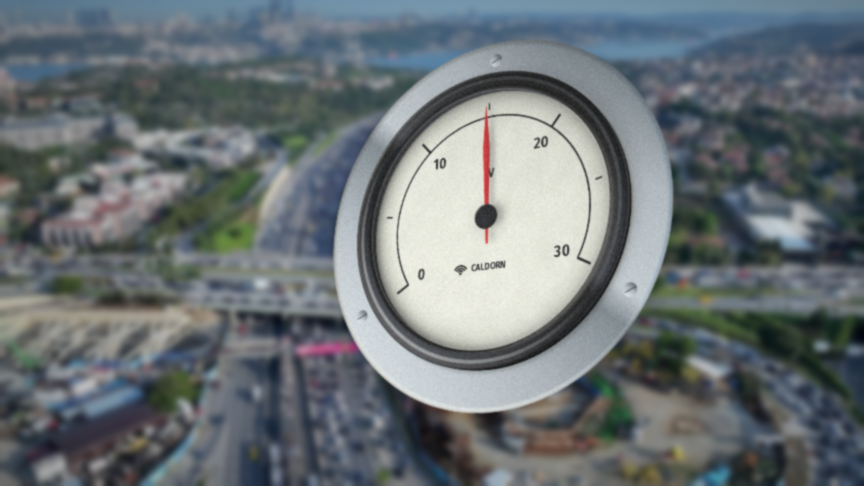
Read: 15 V
